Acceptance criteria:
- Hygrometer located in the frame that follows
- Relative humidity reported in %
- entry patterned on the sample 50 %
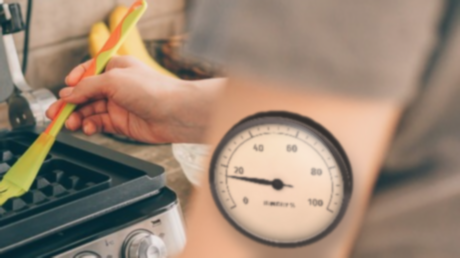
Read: 16 %
